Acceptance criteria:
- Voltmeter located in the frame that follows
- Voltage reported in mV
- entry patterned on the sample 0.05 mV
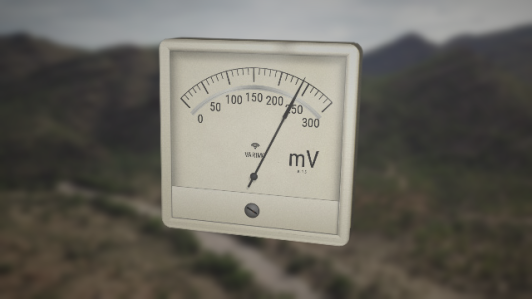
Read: 240 mV
